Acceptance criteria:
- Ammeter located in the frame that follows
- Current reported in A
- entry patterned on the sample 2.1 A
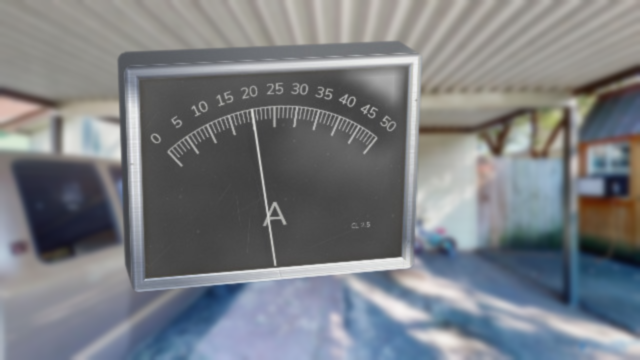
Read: 20 A
